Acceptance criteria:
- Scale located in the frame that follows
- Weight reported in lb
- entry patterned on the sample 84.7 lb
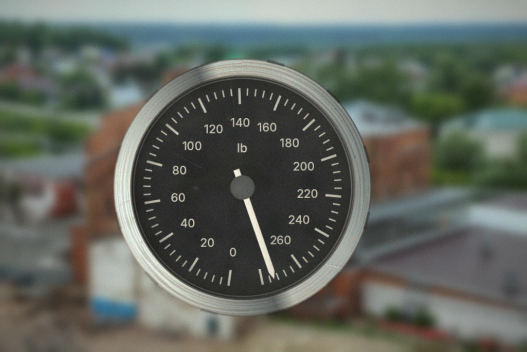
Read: 274 lb
